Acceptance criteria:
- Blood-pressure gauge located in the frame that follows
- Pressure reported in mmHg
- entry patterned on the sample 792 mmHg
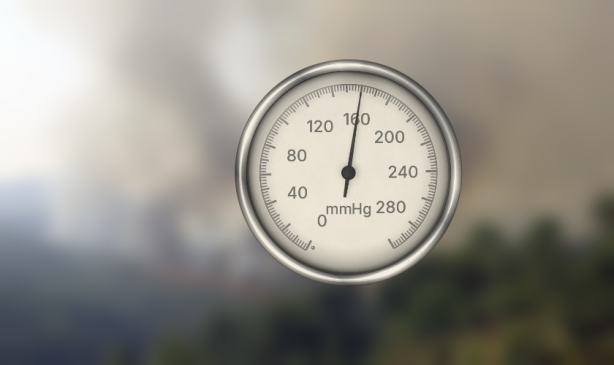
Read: 160 mmHg
